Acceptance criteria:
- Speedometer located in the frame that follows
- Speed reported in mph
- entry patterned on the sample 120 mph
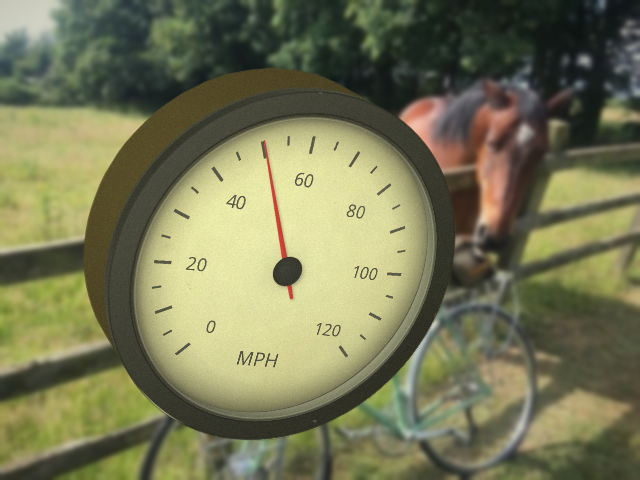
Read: 50 mph
